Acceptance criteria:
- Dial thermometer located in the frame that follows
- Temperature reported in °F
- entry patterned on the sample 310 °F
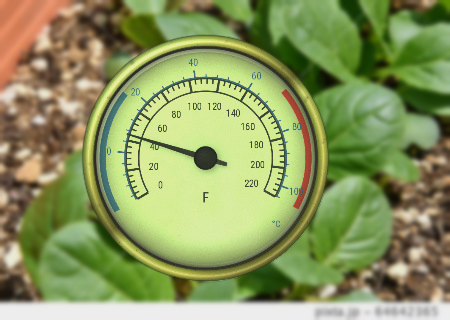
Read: 44 °F
